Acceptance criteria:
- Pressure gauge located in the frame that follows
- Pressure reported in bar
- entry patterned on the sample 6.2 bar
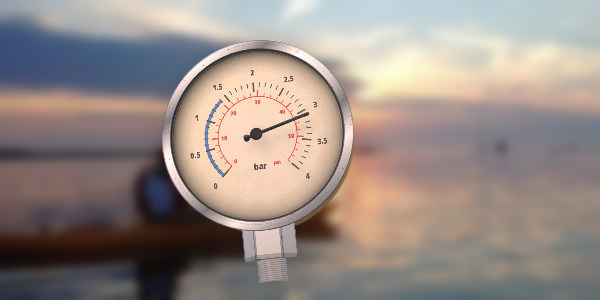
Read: 3.1 bar
